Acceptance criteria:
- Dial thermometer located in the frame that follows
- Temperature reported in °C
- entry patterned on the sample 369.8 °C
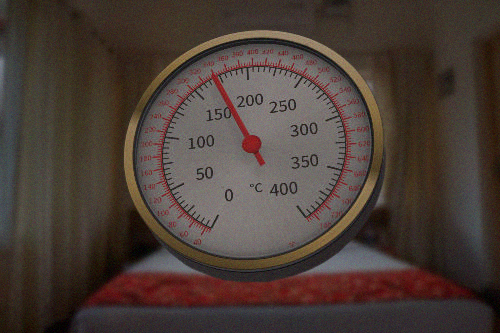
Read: 170 °C
